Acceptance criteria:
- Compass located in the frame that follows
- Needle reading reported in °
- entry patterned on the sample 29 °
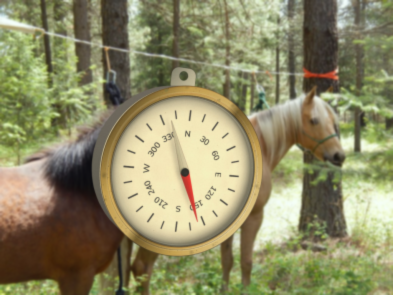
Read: 157.5 °
